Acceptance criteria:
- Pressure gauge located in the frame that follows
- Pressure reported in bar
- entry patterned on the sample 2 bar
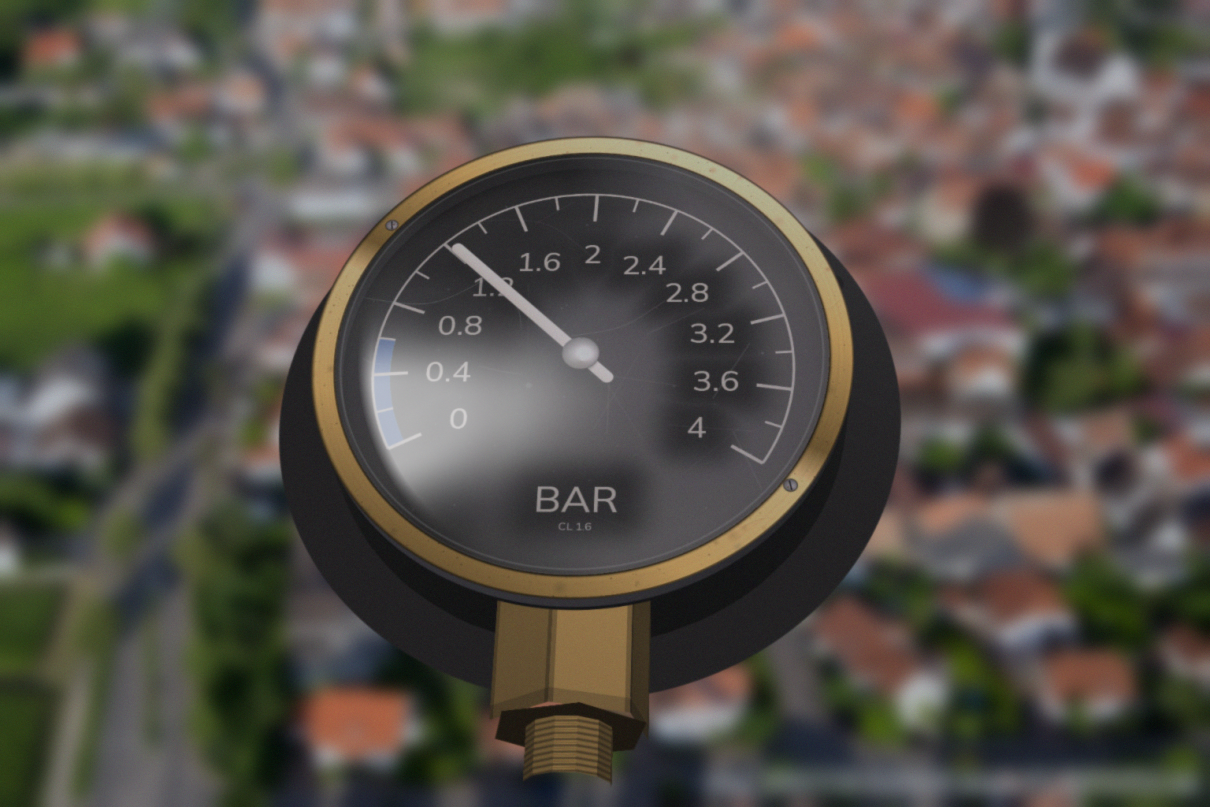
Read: 1.2 bar
